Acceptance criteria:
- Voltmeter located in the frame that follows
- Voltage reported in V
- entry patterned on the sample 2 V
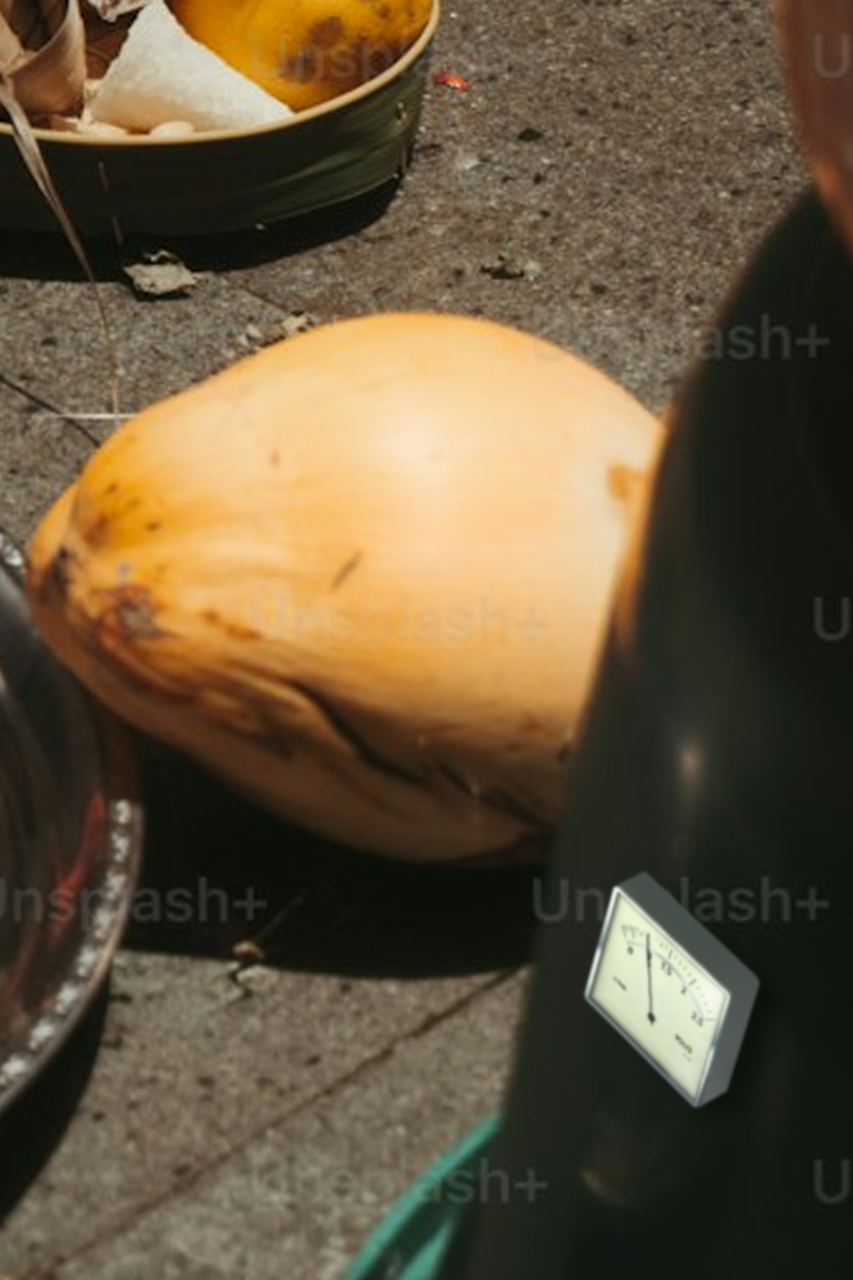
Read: 1 V
